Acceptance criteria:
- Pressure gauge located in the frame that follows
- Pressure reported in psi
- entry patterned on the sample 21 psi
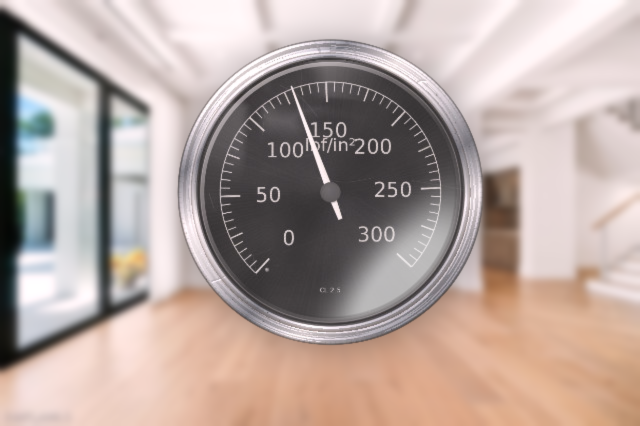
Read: 130 psi
